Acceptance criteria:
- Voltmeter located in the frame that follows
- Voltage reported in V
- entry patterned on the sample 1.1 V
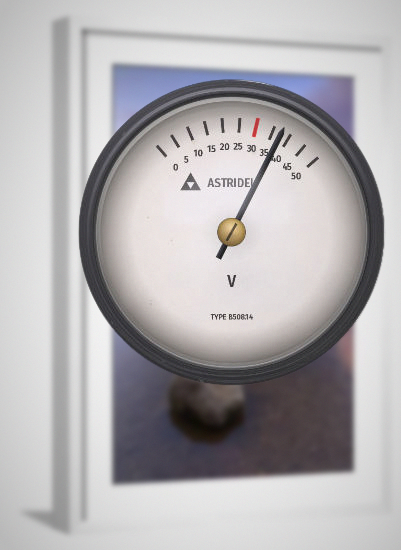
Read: 37.5 V
